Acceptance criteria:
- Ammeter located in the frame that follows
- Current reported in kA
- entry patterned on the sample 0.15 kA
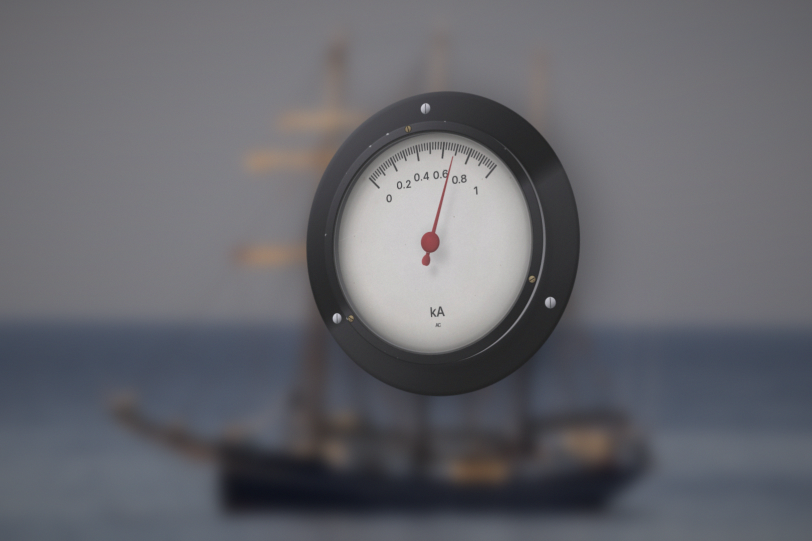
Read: 0.7 kA
